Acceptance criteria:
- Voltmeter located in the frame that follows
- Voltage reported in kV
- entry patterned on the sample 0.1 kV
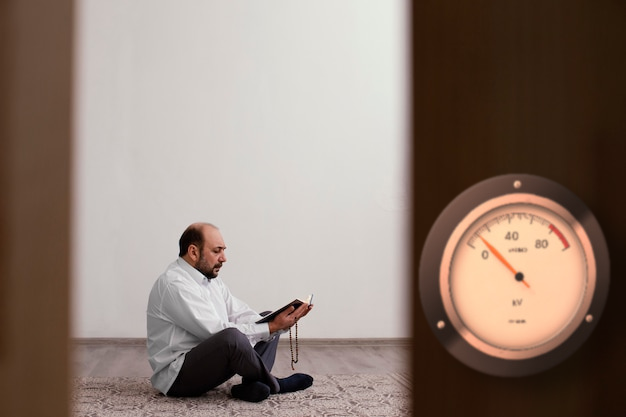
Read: 10 kV
